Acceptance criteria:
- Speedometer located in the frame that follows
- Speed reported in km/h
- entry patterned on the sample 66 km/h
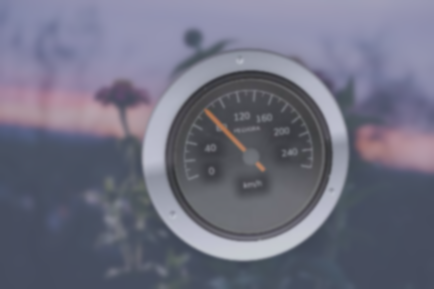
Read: 80 km/h
